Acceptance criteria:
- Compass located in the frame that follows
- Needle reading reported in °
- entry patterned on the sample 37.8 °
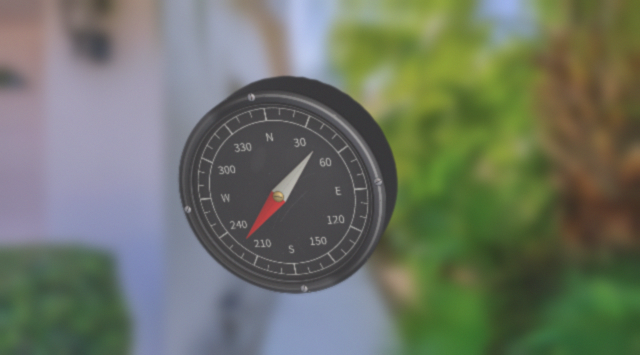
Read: 225 °
